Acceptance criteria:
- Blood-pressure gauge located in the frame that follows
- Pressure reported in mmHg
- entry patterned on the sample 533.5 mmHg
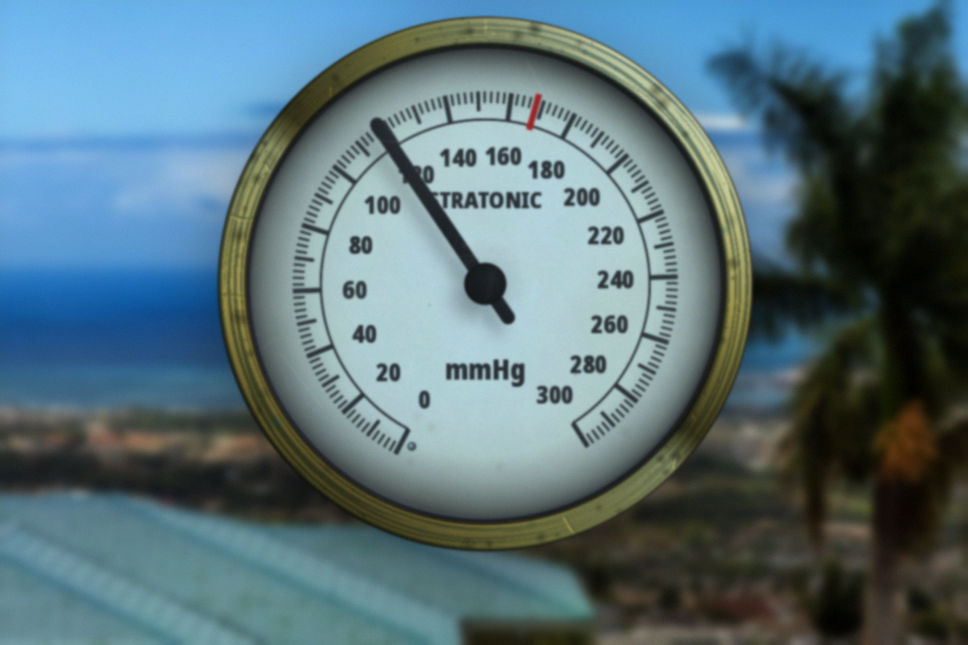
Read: 118 mmHg
